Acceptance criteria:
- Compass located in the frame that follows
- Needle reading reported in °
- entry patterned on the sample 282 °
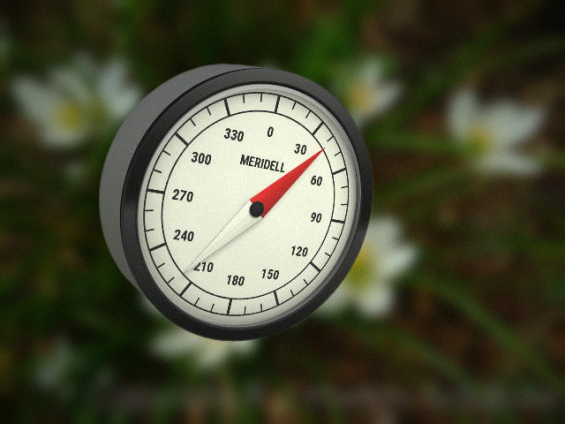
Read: 40 °
